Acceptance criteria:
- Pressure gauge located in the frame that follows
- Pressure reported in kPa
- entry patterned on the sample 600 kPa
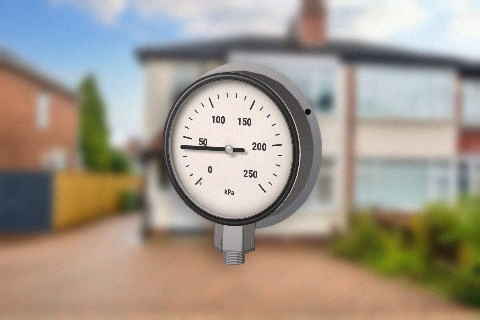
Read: 40 kPa
